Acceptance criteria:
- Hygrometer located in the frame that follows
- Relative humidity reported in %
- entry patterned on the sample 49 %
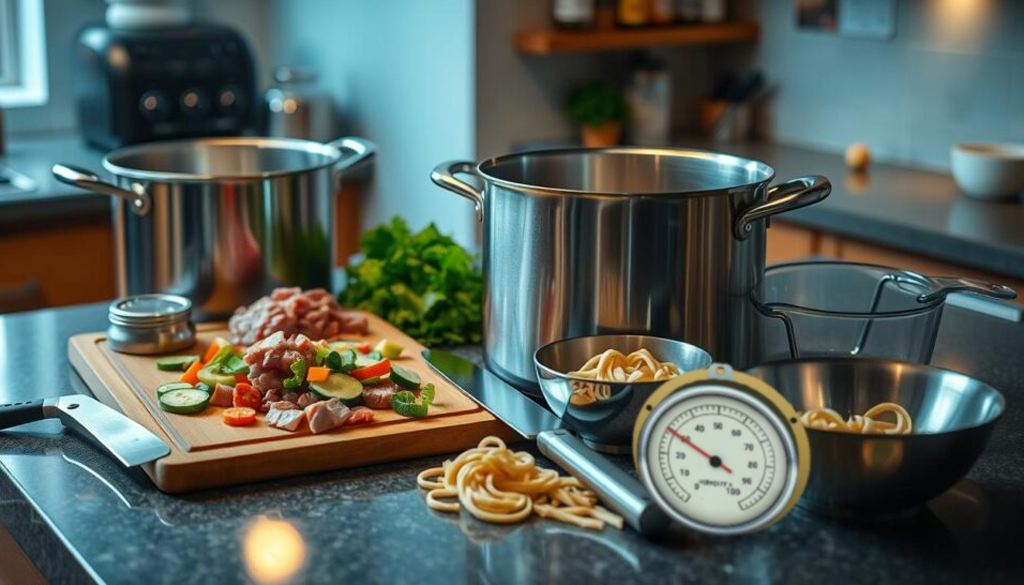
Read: 30 %
